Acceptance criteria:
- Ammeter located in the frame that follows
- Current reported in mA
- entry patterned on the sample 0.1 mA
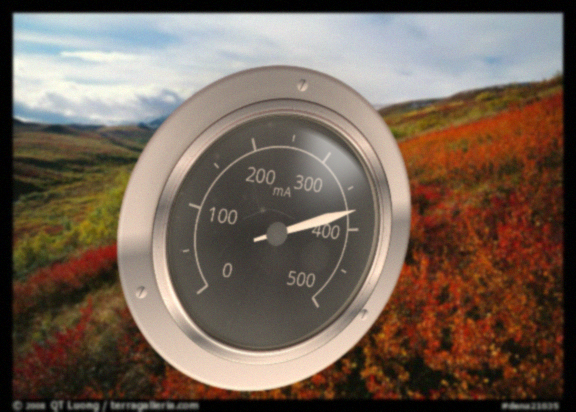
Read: 375 mA
